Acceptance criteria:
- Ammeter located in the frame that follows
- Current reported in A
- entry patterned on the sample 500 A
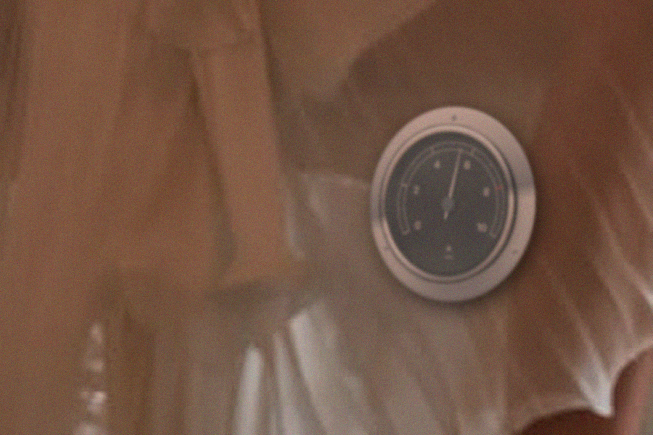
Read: 5.5 A
